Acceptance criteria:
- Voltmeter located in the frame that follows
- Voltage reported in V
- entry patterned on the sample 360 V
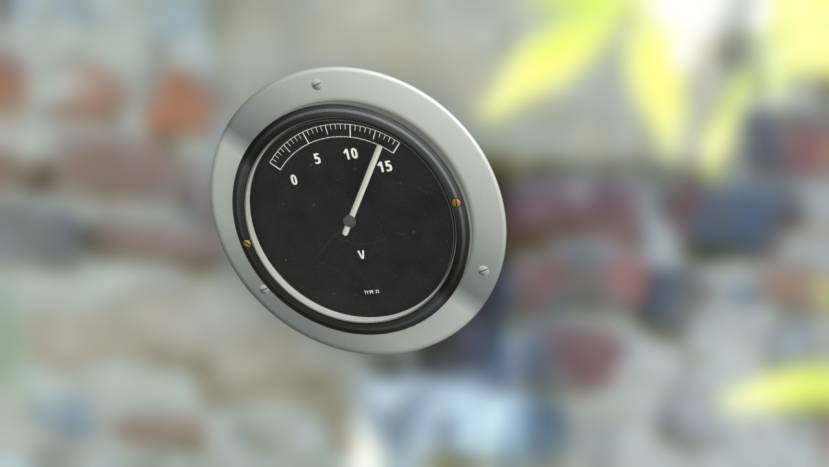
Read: 13.5 V
